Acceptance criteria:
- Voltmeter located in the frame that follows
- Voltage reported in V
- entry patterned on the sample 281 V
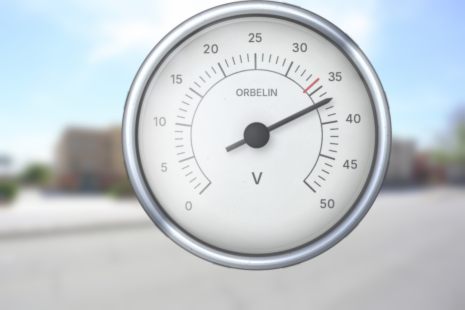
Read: 37 V
